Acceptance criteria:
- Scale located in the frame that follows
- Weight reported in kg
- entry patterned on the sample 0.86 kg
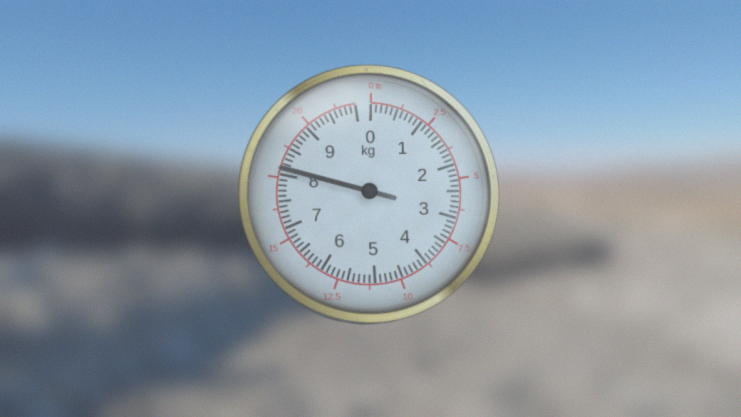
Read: 8.1 kg
